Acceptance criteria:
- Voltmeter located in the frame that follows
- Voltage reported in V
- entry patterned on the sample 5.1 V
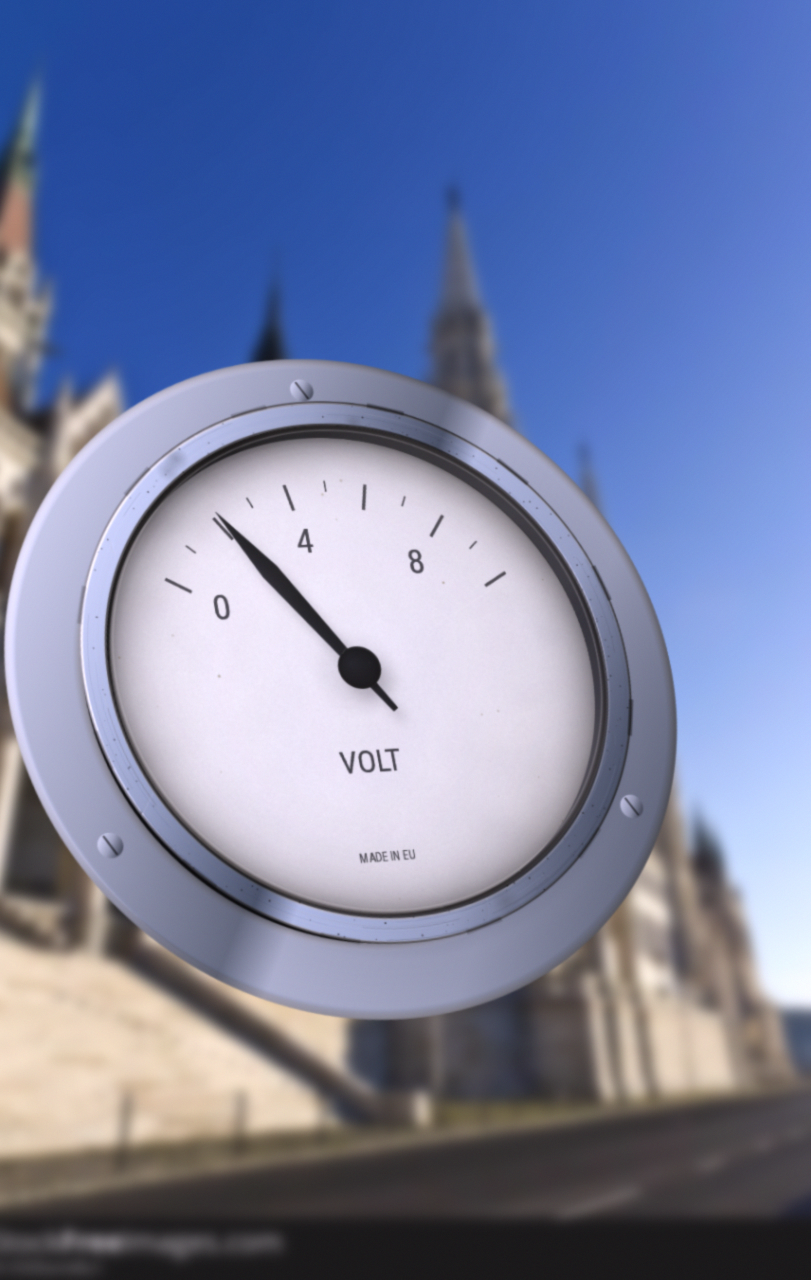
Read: 2 V
